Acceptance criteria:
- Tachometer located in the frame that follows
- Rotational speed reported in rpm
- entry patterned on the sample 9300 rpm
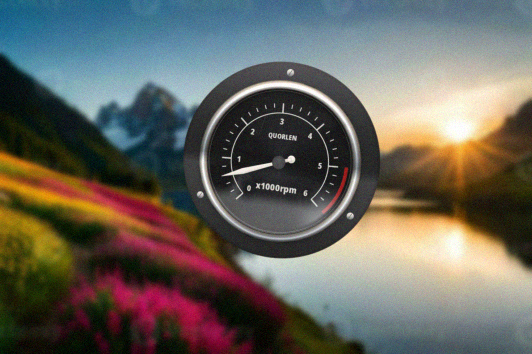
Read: 600 rpm
